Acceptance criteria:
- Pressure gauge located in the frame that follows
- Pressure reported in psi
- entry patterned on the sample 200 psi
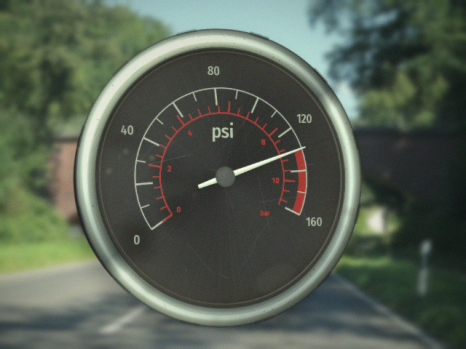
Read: 130 psi
